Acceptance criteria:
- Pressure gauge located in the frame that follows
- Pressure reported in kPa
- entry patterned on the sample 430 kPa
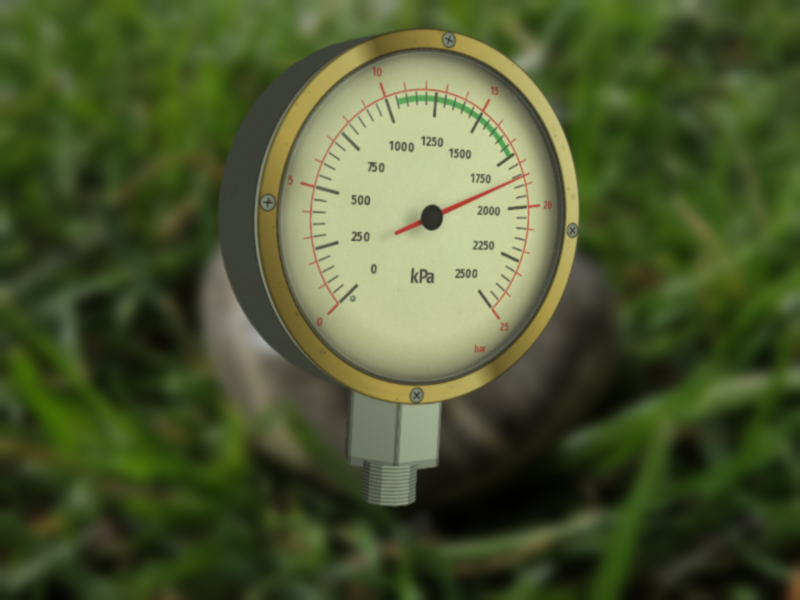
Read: 1850 kPa
